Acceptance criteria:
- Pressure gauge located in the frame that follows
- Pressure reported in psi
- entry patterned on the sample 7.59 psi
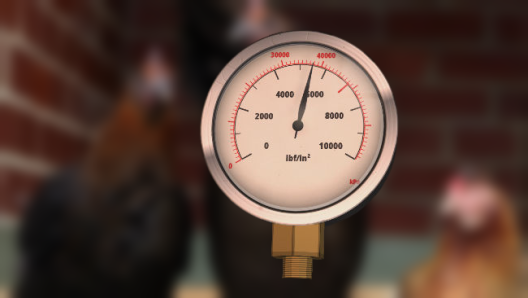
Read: 5500 psi
